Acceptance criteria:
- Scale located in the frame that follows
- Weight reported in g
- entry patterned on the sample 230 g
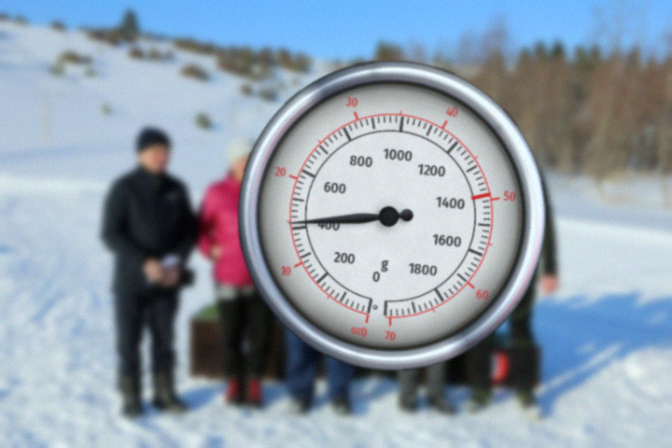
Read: 420 g
